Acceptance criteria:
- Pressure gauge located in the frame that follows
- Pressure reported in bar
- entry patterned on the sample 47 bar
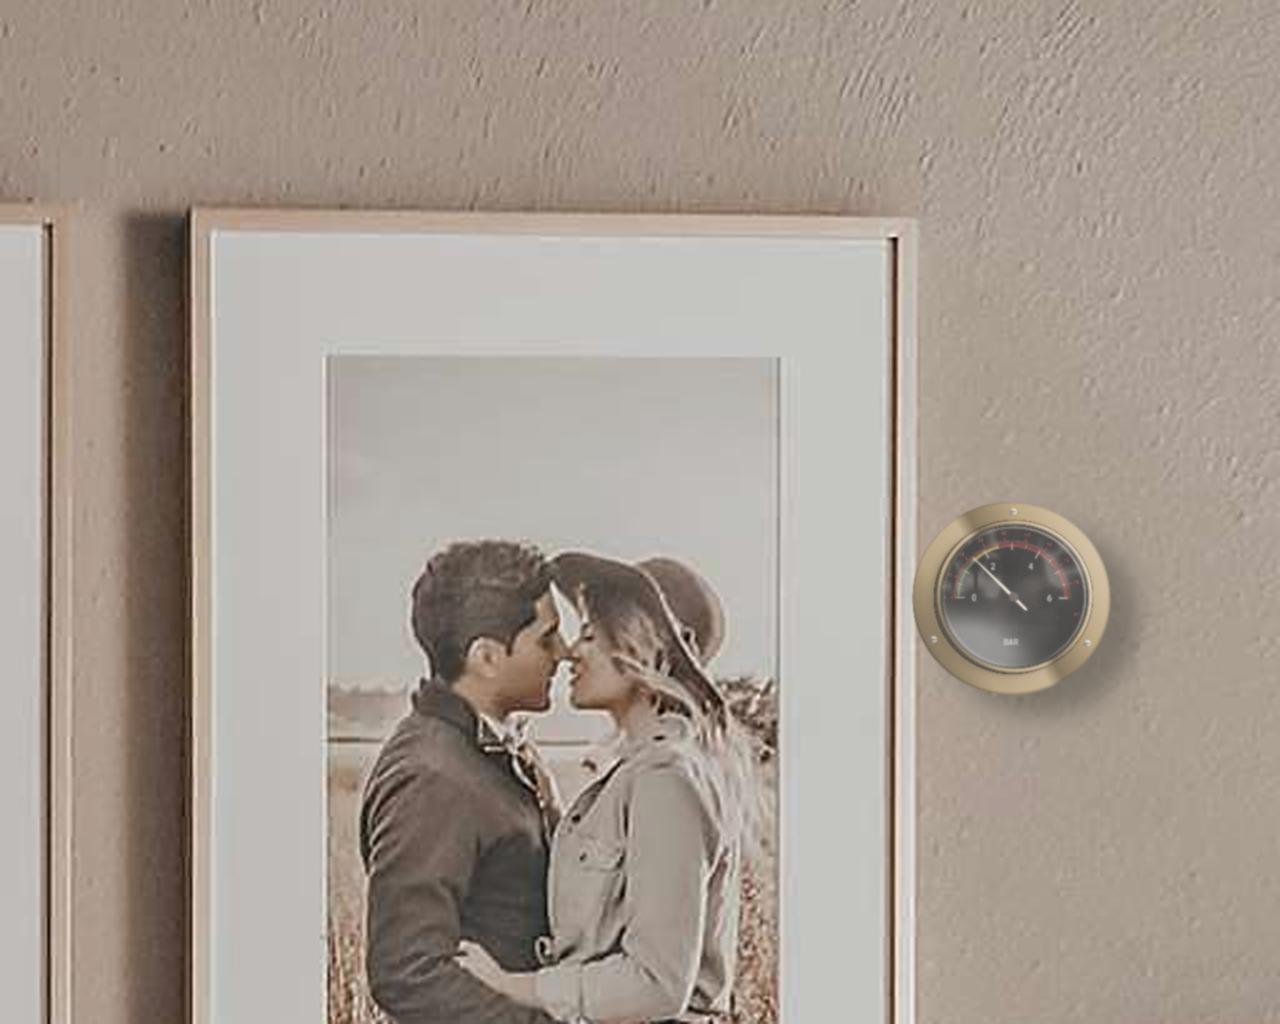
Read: 1.5 bar
